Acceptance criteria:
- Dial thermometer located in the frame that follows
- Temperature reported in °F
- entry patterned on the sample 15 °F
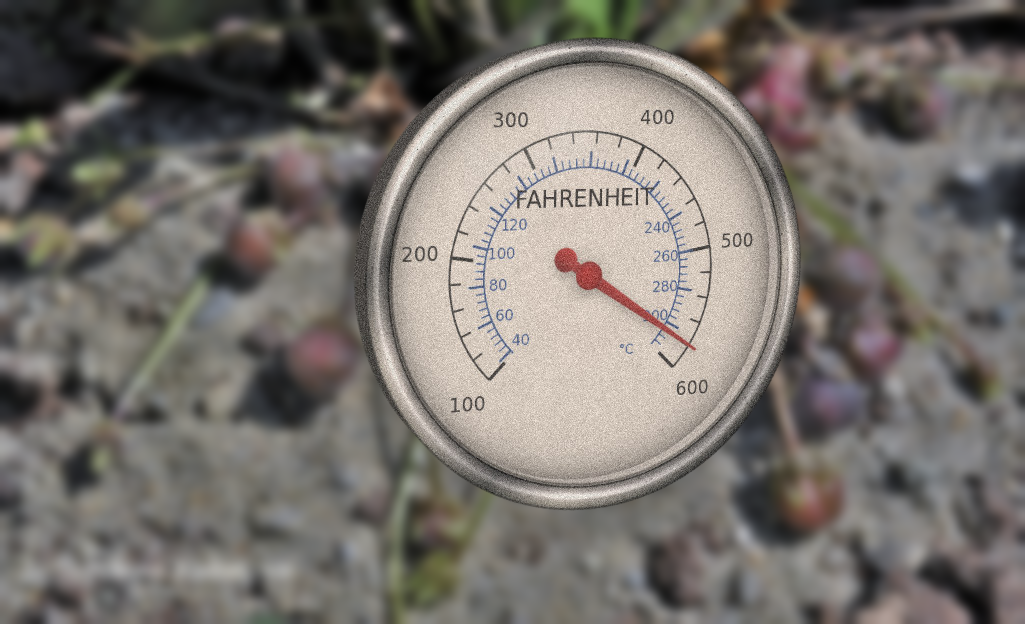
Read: 580 °F
